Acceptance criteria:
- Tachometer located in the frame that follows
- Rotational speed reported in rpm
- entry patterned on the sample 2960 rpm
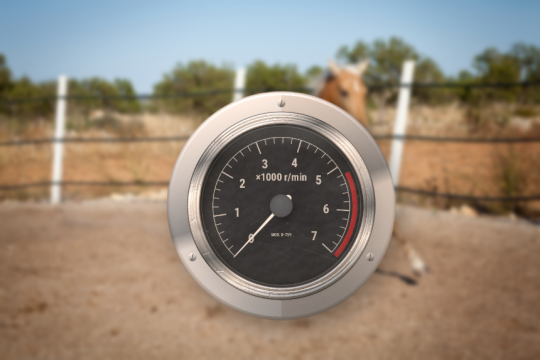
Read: 0 rpm
